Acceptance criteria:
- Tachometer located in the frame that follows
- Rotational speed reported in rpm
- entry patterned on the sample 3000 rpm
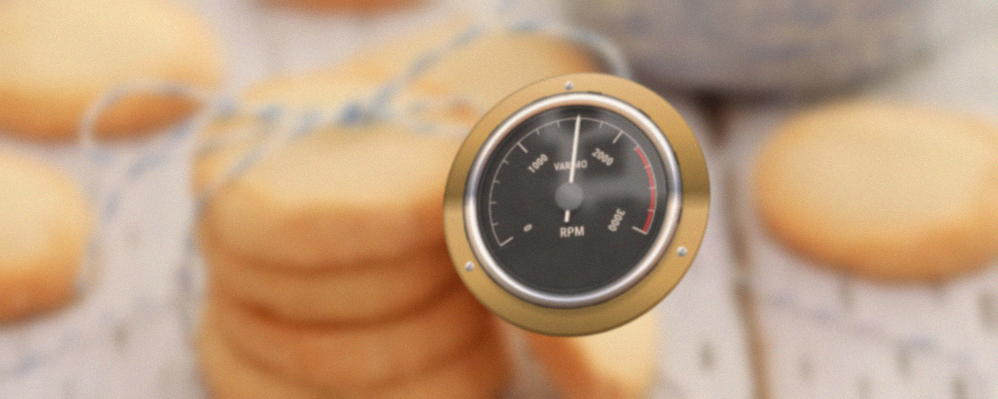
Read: 1600 rpm
